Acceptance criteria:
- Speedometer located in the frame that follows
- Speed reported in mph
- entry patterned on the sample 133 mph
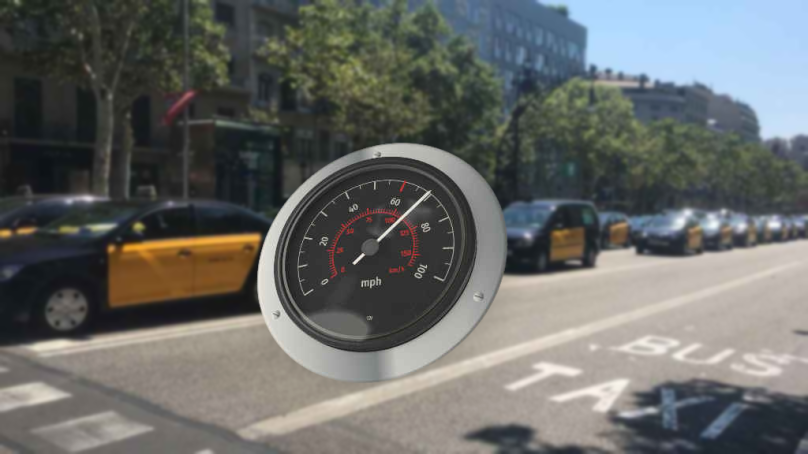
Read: 70 mph
